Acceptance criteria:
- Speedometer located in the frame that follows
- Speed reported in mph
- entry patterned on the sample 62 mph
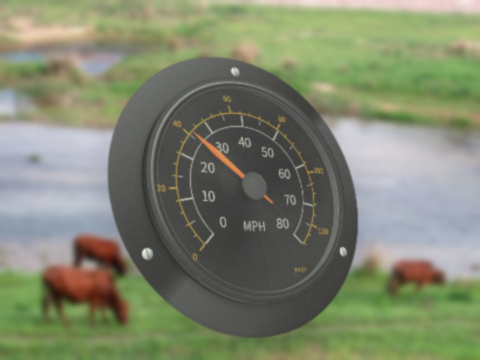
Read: 25 mph
